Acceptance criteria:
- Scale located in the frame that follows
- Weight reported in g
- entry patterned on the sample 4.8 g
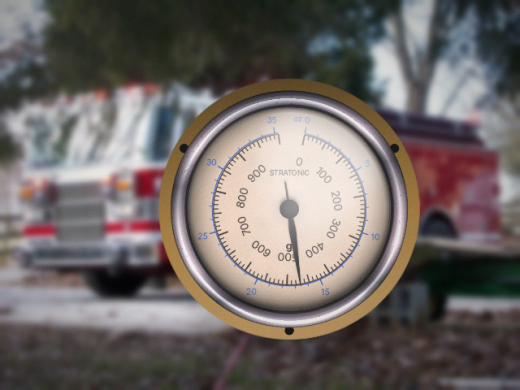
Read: 470 g
